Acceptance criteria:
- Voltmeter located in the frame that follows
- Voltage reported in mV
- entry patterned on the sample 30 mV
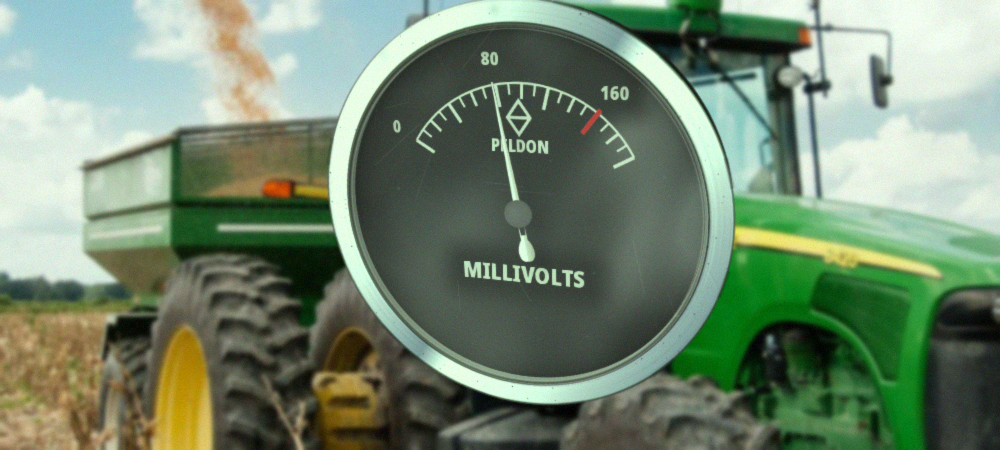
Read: 80 mV
